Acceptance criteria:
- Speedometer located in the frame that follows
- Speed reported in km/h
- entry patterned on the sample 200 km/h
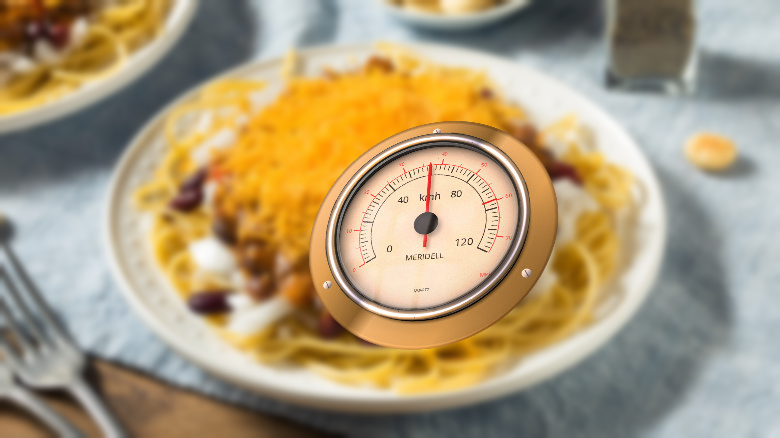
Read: 60 km/h
